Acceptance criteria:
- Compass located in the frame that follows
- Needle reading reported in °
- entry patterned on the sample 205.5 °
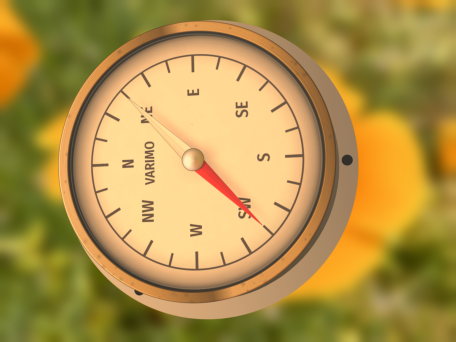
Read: 225 °
